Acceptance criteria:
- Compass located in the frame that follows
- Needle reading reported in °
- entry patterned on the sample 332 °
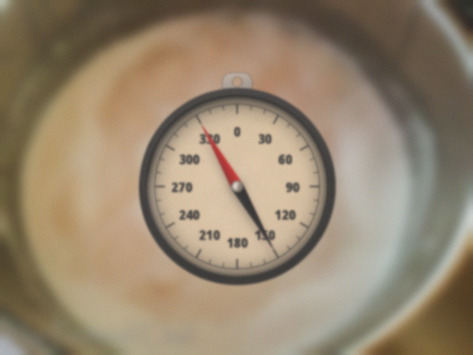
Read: 330 °
